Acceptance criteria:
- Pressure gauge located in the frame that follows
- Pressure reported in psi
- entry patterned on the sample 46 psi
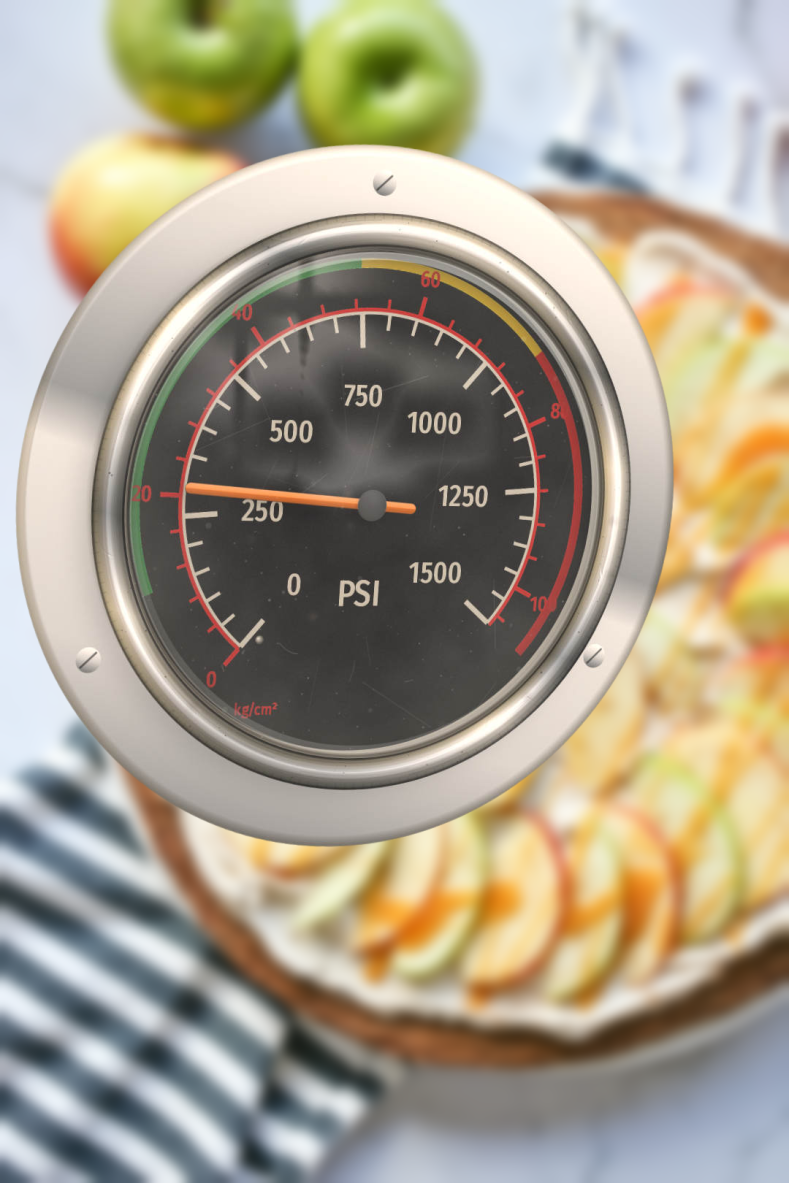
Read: 300 psi
